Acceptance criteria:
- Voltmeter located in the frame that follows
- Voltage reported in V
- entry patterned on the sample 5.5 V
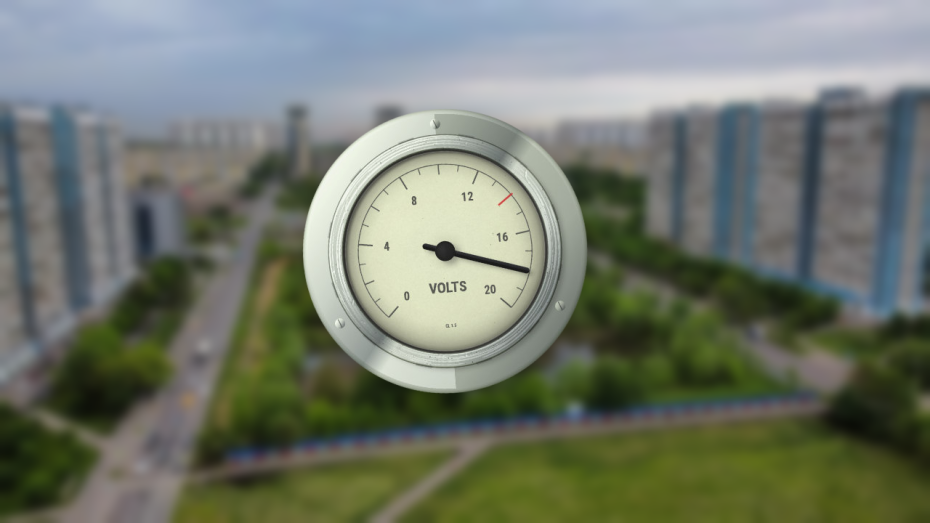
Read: 18 V
